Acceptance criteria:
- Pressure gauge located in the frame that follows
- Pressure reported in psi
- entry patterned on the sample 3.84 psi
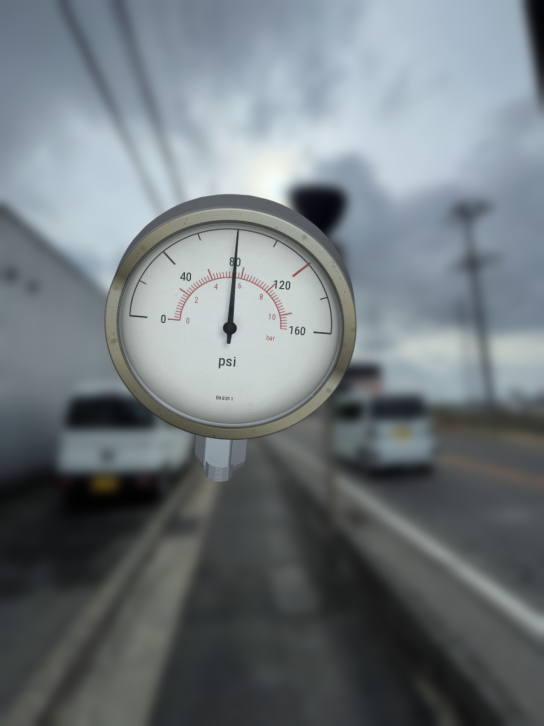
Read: 80 psi
